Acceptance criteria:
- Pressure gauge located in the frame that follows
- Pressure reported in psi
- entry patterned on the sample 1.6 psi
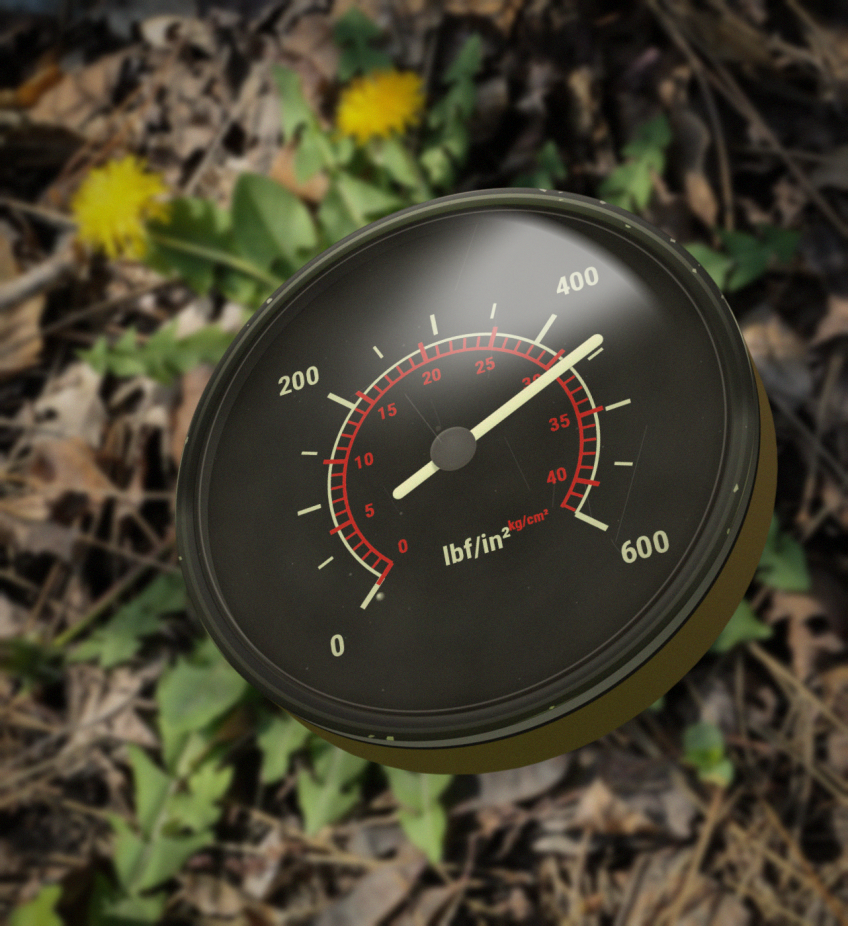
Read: 450 psi
